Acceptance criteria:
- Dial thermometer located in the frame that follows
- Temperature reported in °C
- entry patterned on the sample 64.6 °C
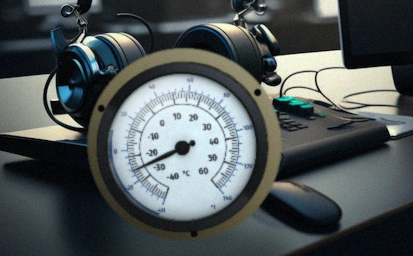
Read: -25 °C
